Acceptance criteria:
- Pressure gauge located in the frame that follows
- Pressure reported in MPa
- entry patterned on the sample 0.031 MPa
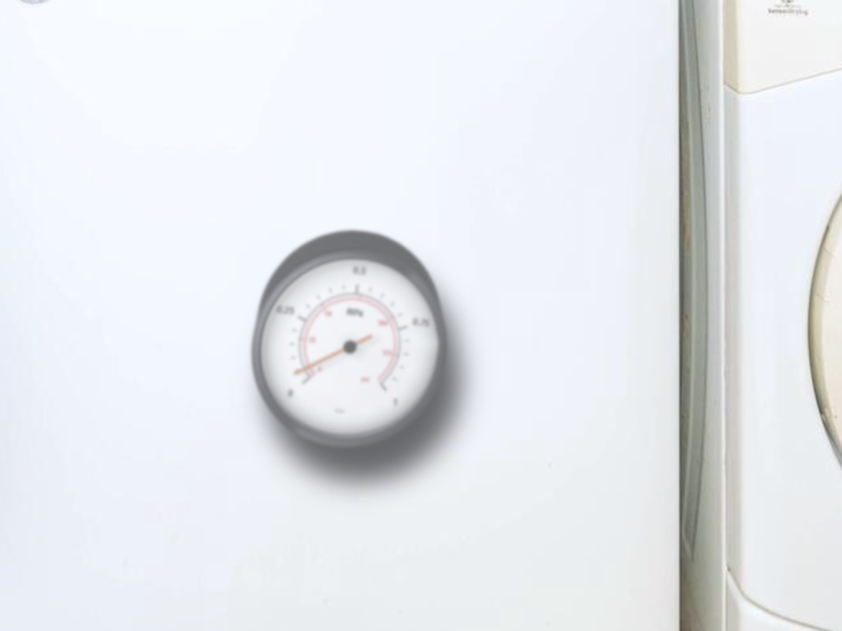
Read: 0.05 MPa
